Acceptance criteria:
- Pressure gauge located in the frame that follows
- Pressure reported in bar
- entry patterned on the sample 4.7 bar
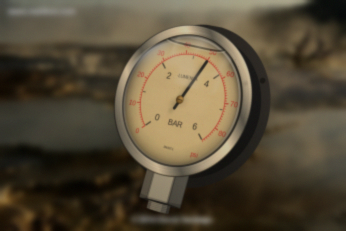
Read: 3.5 bar
